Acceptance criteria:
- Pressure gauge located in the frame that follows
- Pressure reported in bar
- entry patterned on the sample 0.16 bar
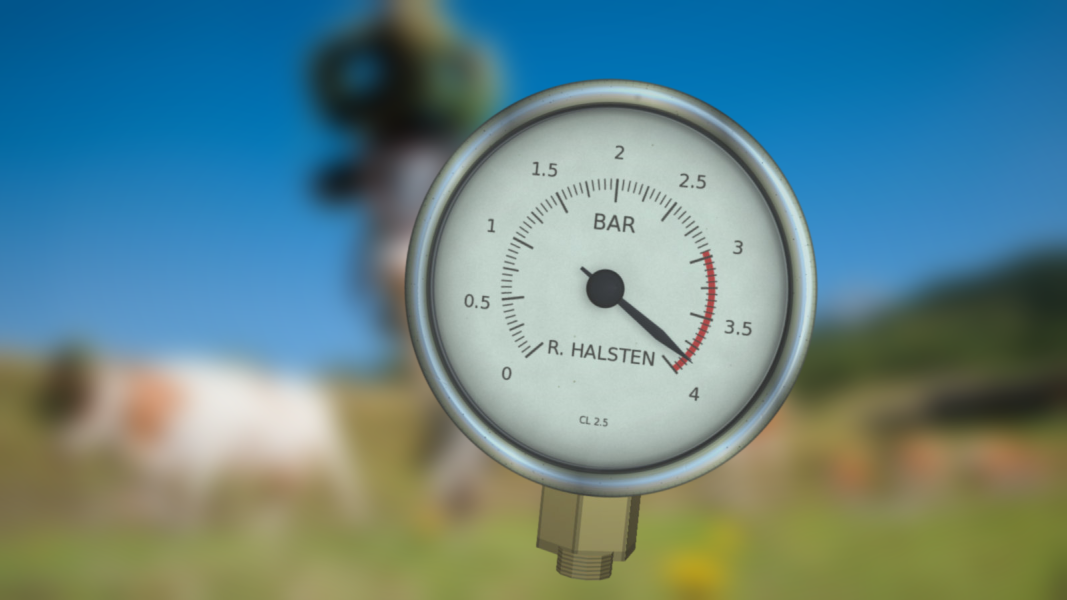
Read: 3.85 bar
